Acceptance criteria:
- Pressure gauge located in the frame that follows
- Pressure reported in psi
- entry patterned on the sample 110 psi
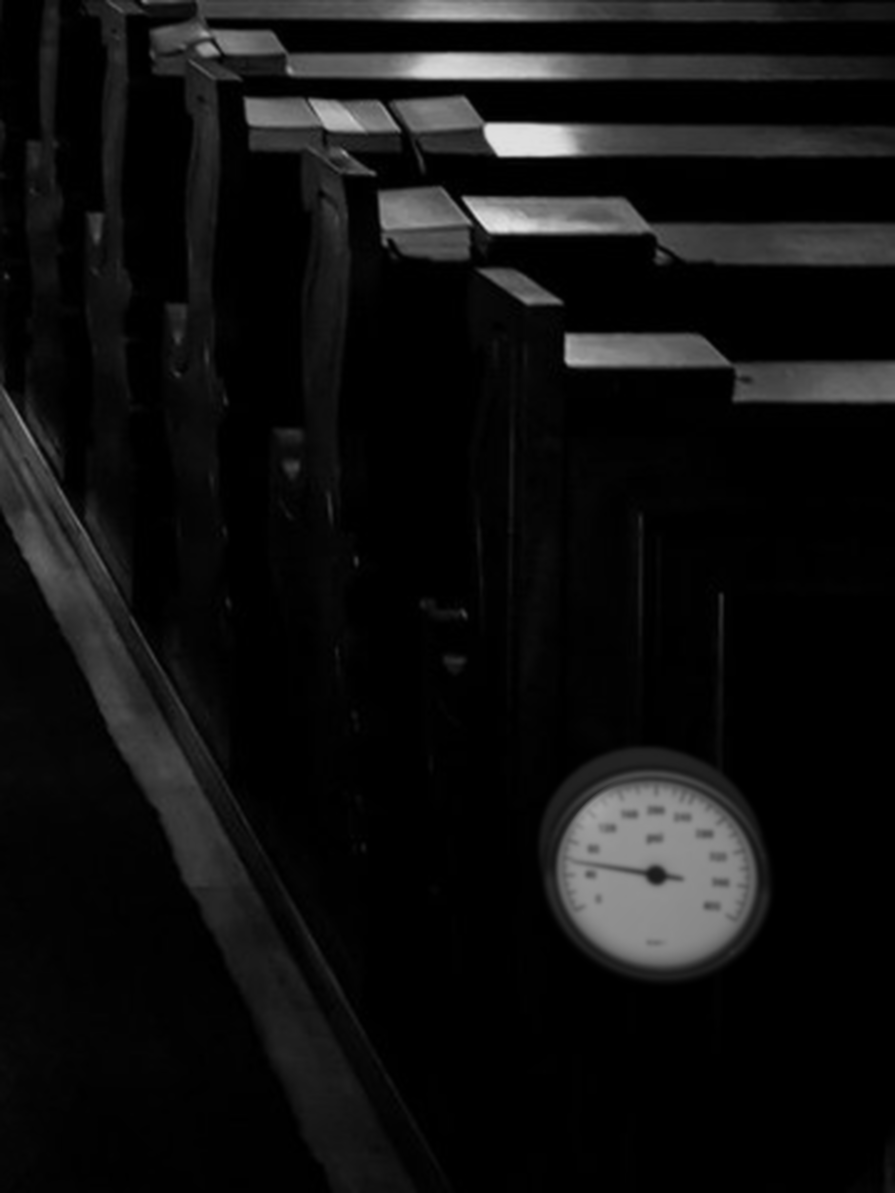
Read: 60 psi
